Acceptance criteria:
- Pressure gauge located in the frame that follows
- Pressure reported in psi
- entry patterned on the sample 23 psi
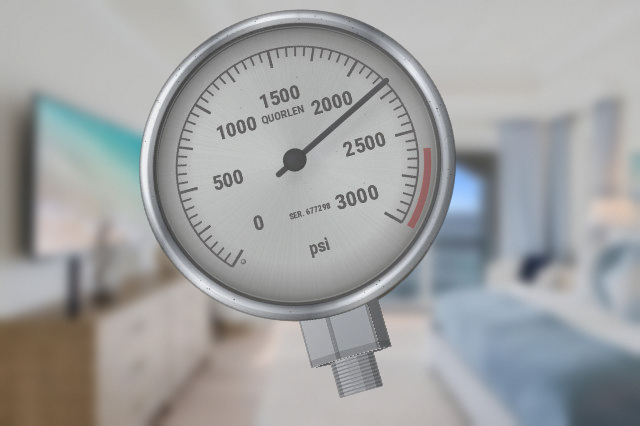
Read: 2200 psi
